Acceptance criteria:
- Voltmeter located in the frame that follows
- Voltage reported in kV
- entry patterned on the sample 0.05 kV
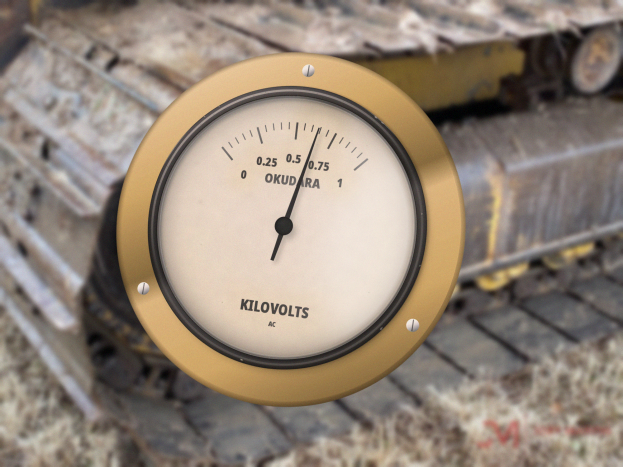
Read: 0.65 kV
